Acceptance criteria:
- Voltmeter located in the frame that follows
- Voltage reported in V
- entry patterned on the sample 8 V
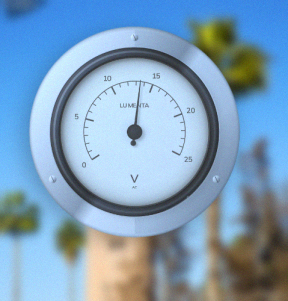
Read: 13.5 V
